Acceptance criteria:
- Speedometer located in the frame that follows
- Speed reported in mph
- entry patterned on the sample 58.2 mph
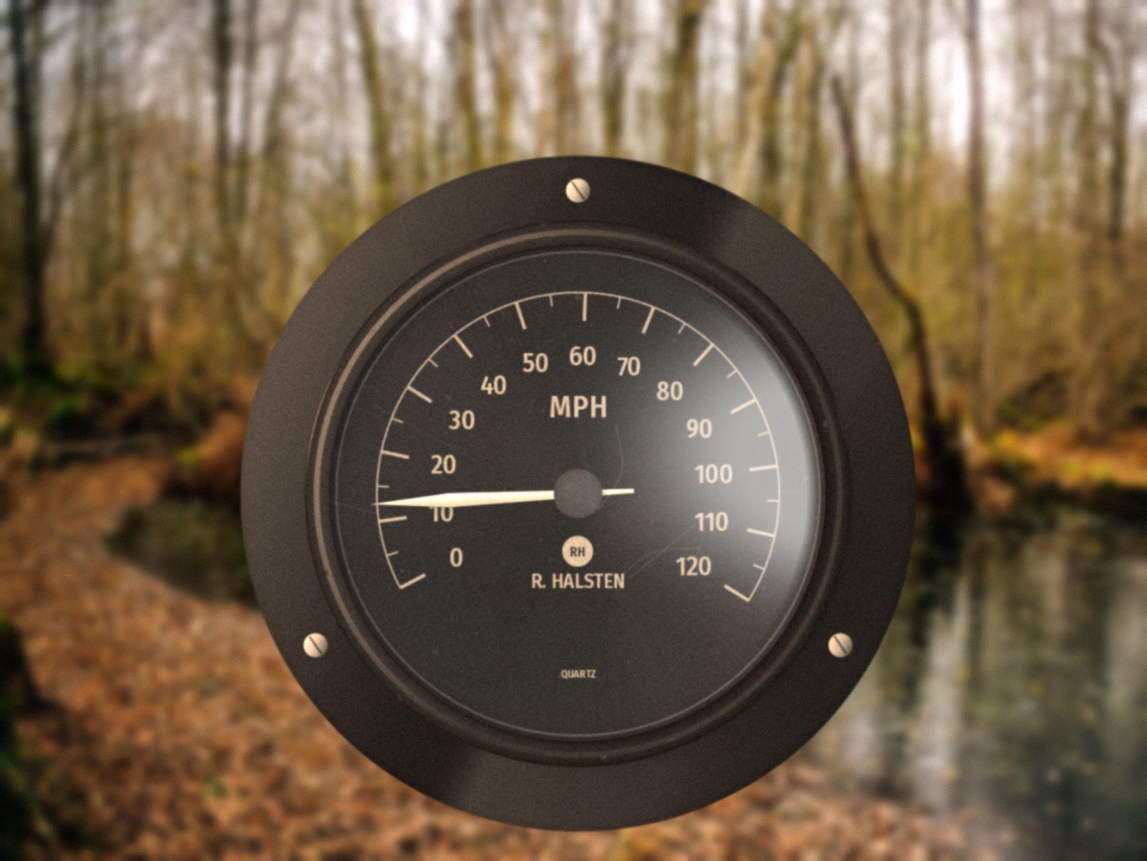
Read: 12.5 mph
